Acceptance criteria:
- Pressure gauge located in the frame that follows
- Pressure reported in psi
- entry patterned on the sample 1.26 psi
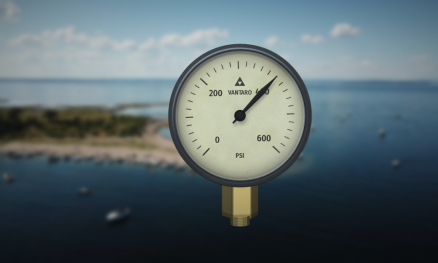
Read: 400 psi
